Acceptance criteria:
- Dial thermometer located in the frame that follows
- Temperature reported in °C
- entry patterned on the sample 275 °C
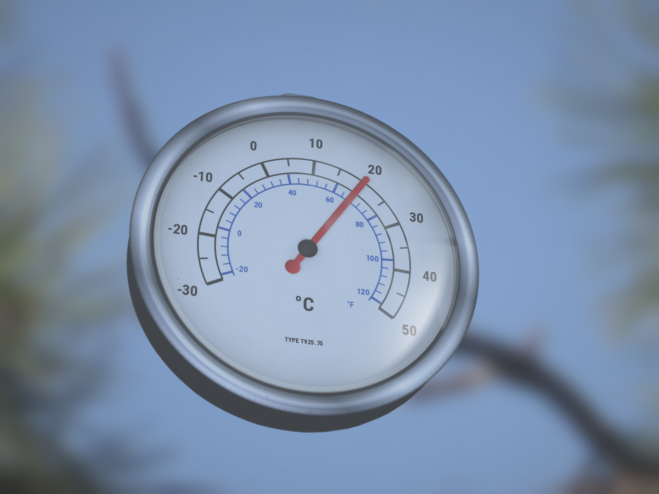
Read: 20 °C
